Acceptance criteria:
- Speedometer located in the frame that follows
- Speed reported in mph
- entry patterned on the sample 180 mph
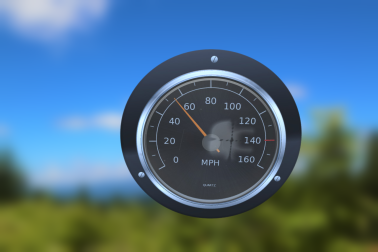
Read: 55 mph
